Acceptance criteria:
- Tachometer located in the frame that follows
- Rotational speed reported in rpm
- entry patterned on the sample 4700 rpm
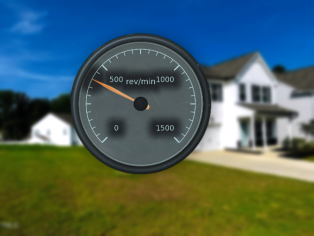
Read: 400 rpm
